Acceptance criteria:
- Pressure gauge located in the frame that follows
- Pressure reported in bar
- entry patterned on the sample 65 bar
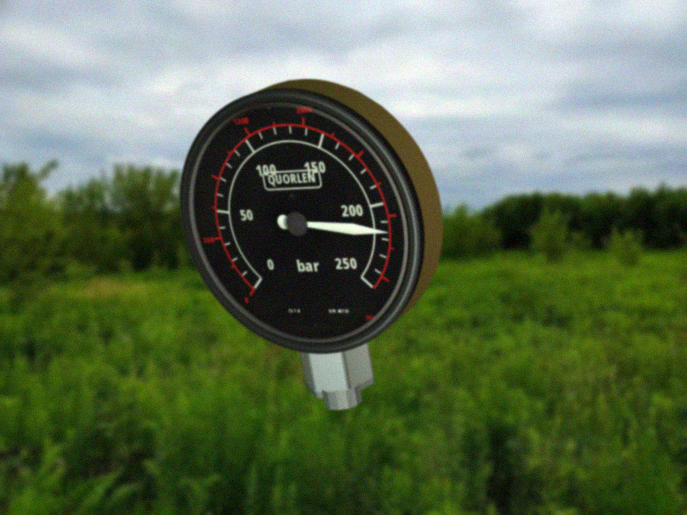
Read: 215 bar
